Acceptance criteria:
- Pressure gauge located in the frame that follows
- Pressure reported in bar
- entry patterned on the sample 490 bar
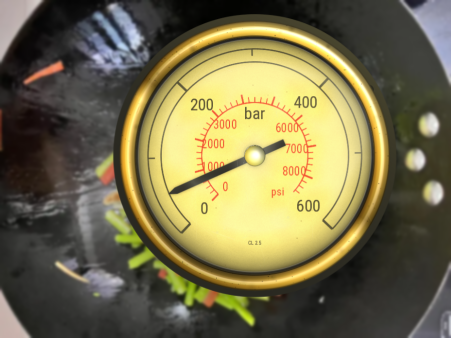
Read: 50 bar
